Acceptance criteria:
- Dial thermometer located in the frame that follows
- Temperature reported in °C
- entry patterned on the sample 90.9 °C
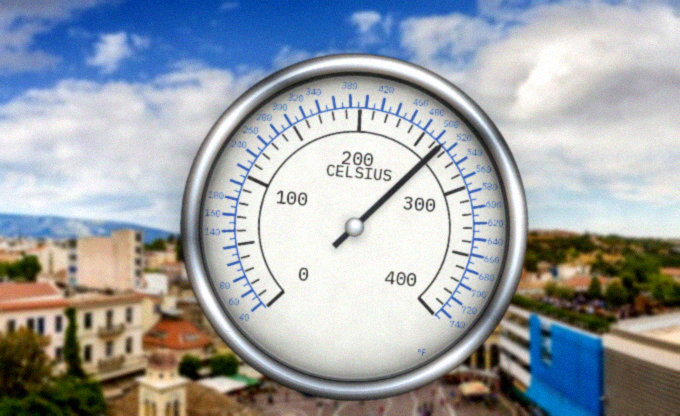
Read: 265 °C
